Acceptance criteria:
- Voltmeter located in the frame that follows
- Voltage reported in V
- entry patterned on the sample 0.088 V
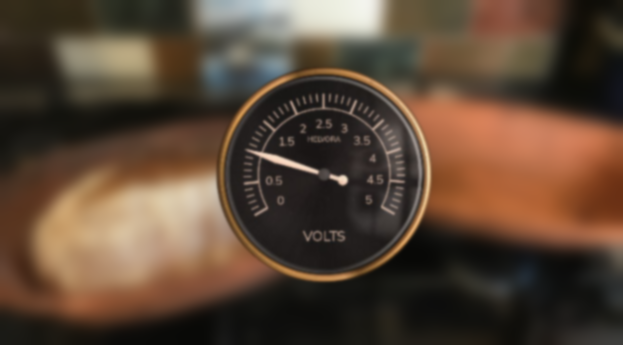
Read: 1 V
